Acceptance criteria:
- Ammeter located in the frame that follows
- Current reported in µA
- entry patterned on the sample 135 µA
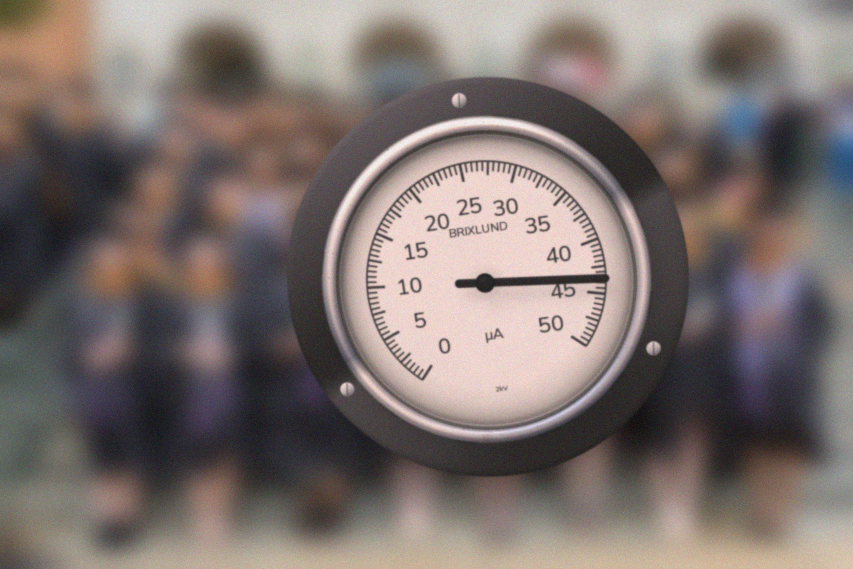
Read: 43.5 µA
